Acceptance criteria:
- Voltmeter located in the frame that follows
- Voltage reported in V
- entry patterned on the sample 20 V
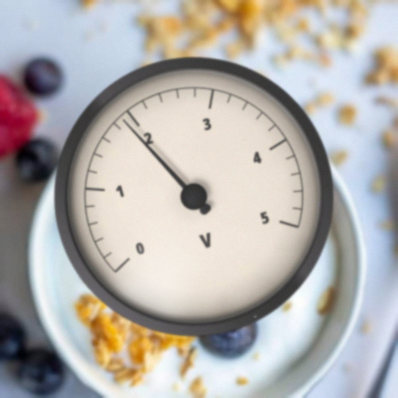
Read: 1.9 V
